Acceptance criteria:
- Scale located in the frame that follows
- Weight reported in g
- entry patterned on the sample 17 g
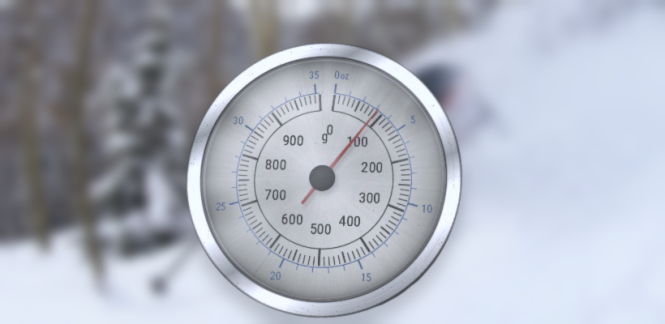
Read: 90 g
